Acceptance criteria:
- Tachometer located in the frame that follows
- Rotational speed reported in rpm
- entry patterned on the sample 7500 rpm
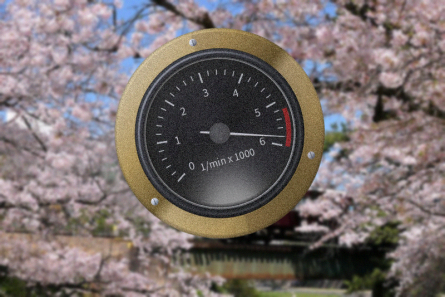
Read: 5800 rpm
